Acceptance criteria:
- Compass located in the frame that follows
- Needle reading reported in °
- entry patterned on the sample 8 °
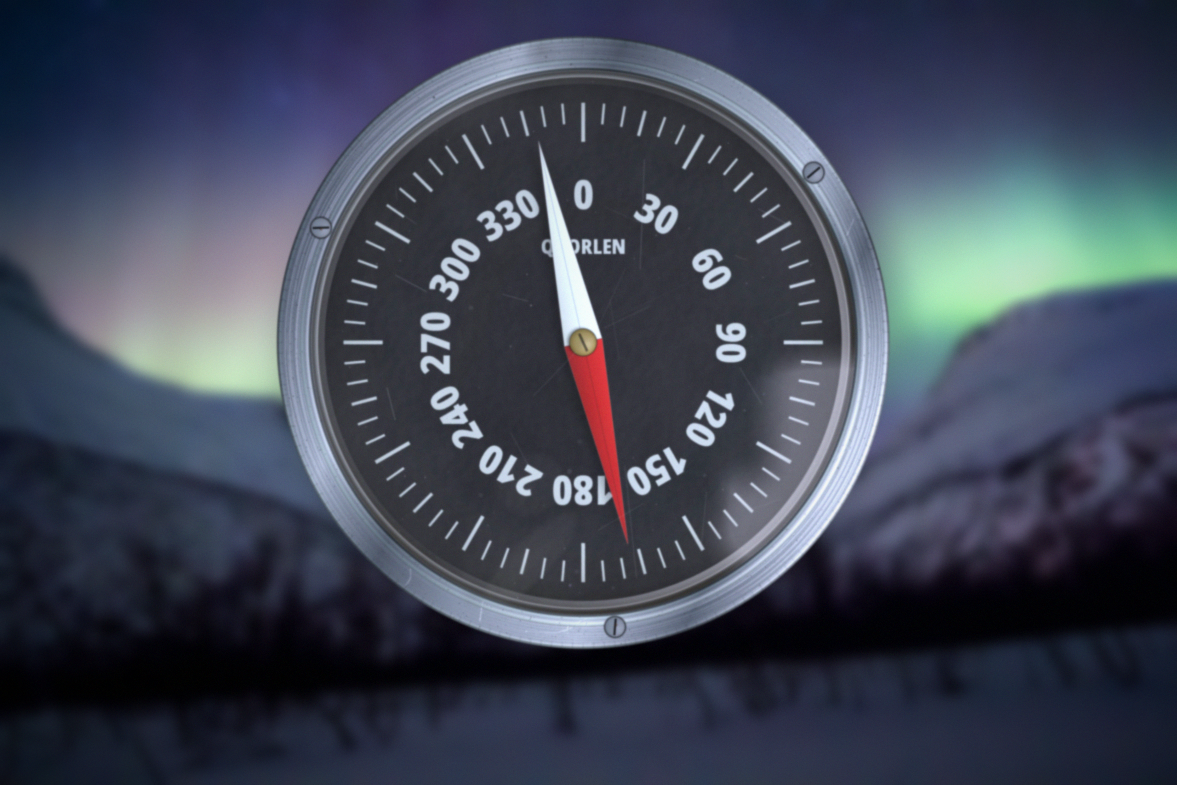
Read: 167.5 °
